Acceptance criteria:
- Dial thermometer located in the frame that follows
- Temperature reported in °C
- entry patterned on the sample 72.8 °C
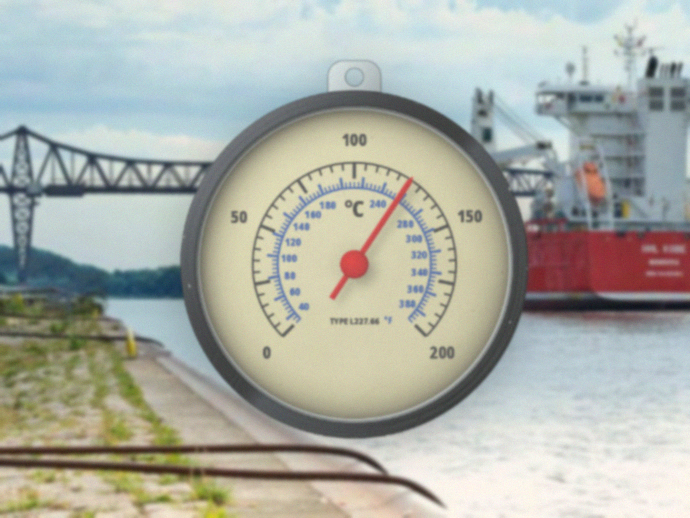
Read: 125 °C
